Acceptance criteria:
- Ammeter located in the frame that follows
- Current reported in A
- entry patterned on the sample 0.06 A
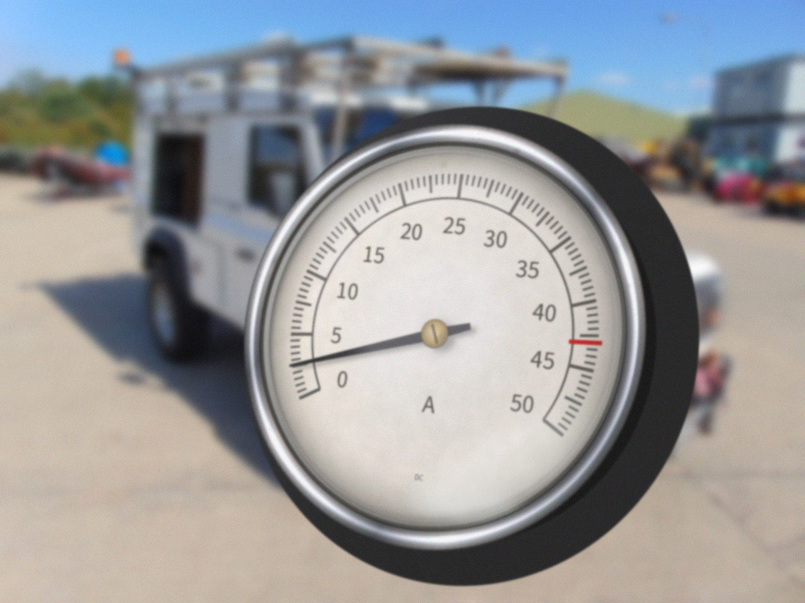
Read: 2.5 A
